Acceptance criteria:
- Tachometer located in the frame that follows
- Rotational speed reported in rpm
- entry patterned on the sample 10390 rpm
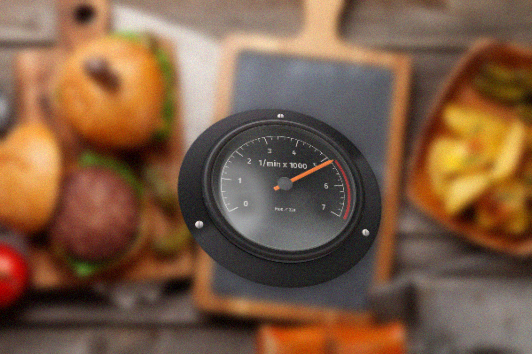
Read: 5200 rpm
